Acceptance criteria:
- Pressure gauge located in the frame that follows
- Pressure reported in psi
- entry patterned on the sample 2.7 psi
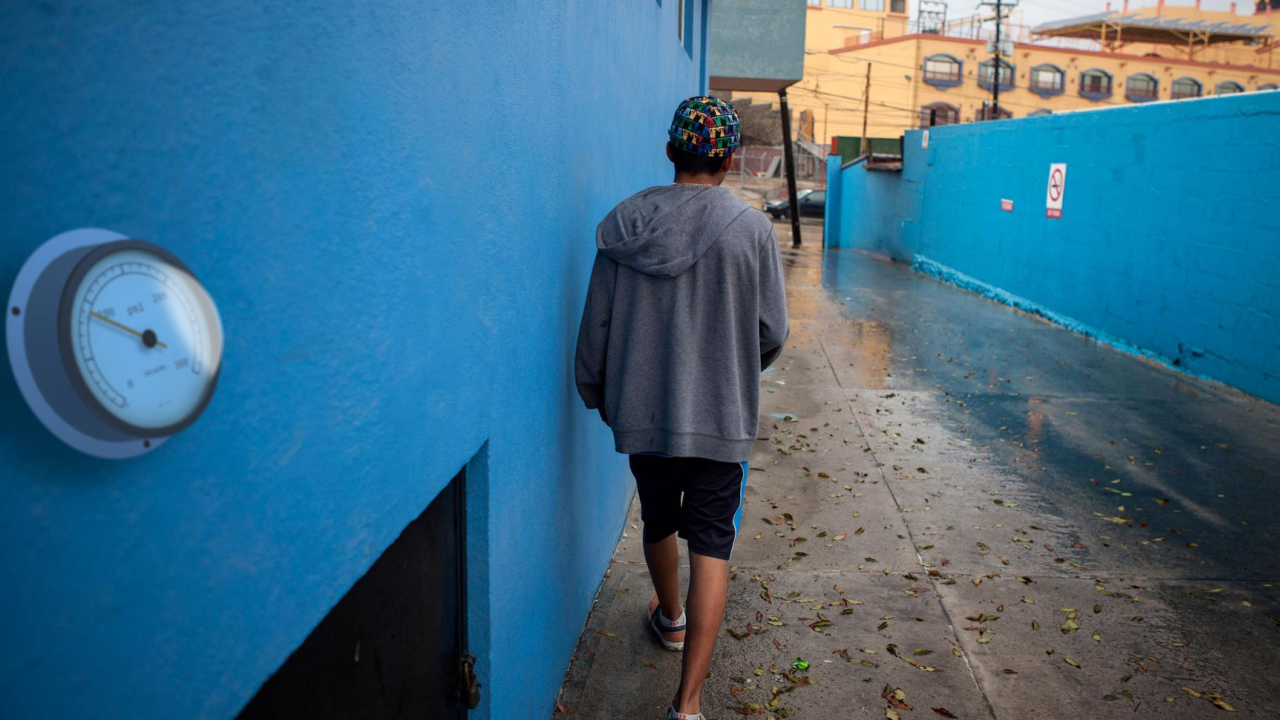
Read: 90 psi
